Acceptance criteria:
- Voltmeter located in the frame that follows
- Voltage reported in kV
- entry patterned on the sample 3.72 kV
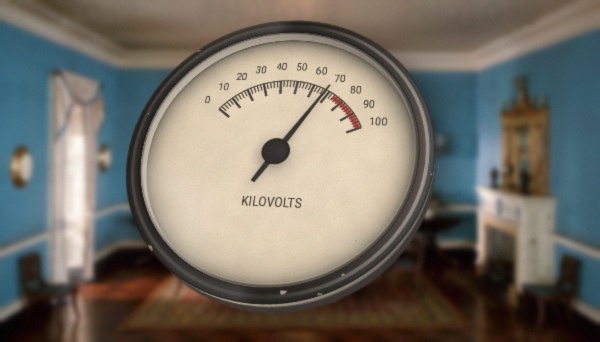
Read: 70 kV
